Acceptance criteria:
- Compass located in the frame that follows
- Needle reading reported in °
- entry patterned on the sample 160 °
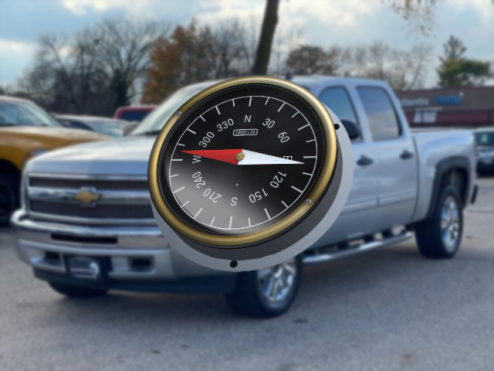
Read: 277.5 °
